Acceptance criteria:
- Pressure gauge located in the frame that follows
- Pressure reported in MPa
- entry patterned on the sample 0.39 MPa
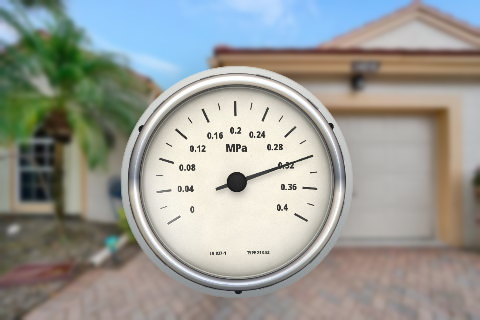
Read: 0.32 MPa
